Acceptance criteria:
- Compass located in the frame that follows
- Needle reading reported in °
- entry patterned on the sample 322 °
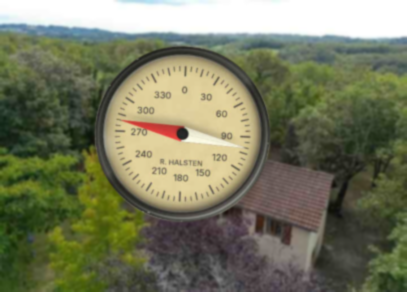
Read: 280 °
